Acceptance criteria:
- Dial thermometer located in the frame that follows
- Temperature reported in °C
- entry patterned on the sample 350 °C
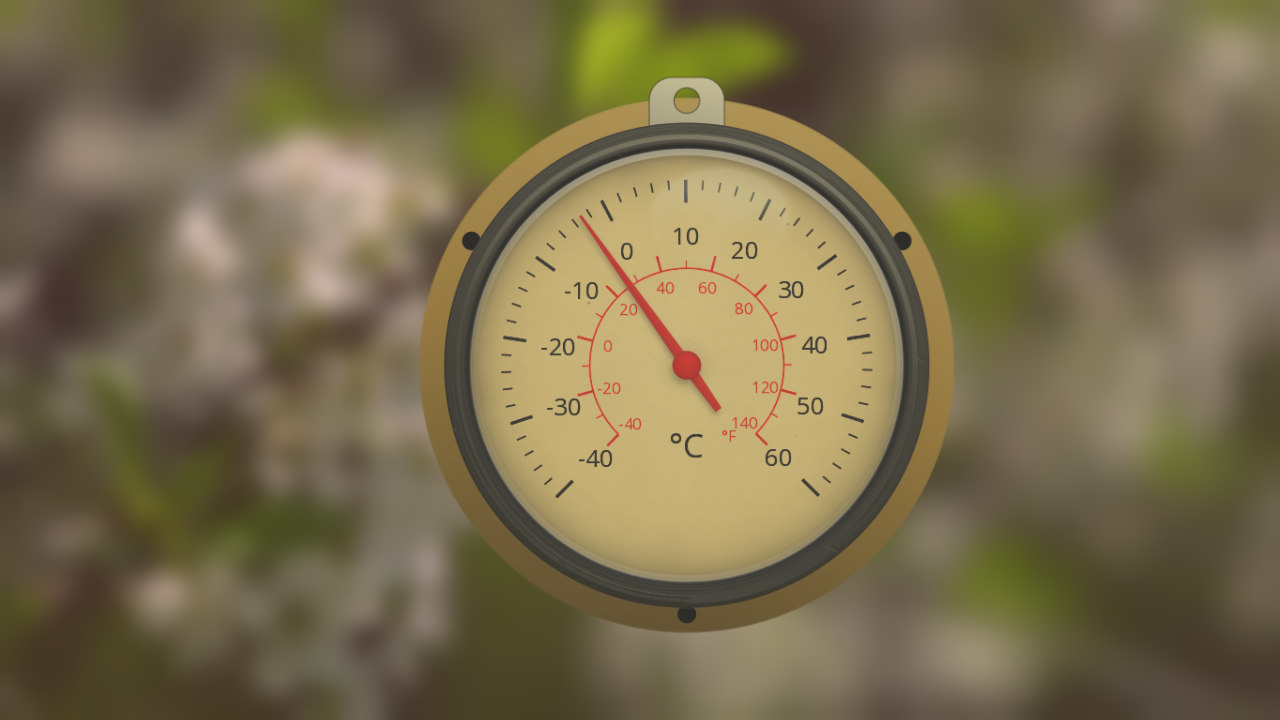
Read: -3 °C
